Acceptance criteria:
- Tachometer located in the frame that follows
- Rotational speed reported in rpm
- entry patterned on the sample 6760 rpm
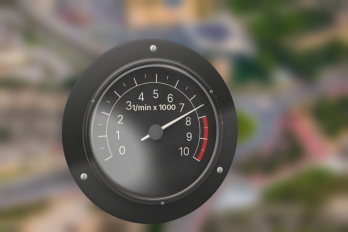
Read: 7500 rpm
